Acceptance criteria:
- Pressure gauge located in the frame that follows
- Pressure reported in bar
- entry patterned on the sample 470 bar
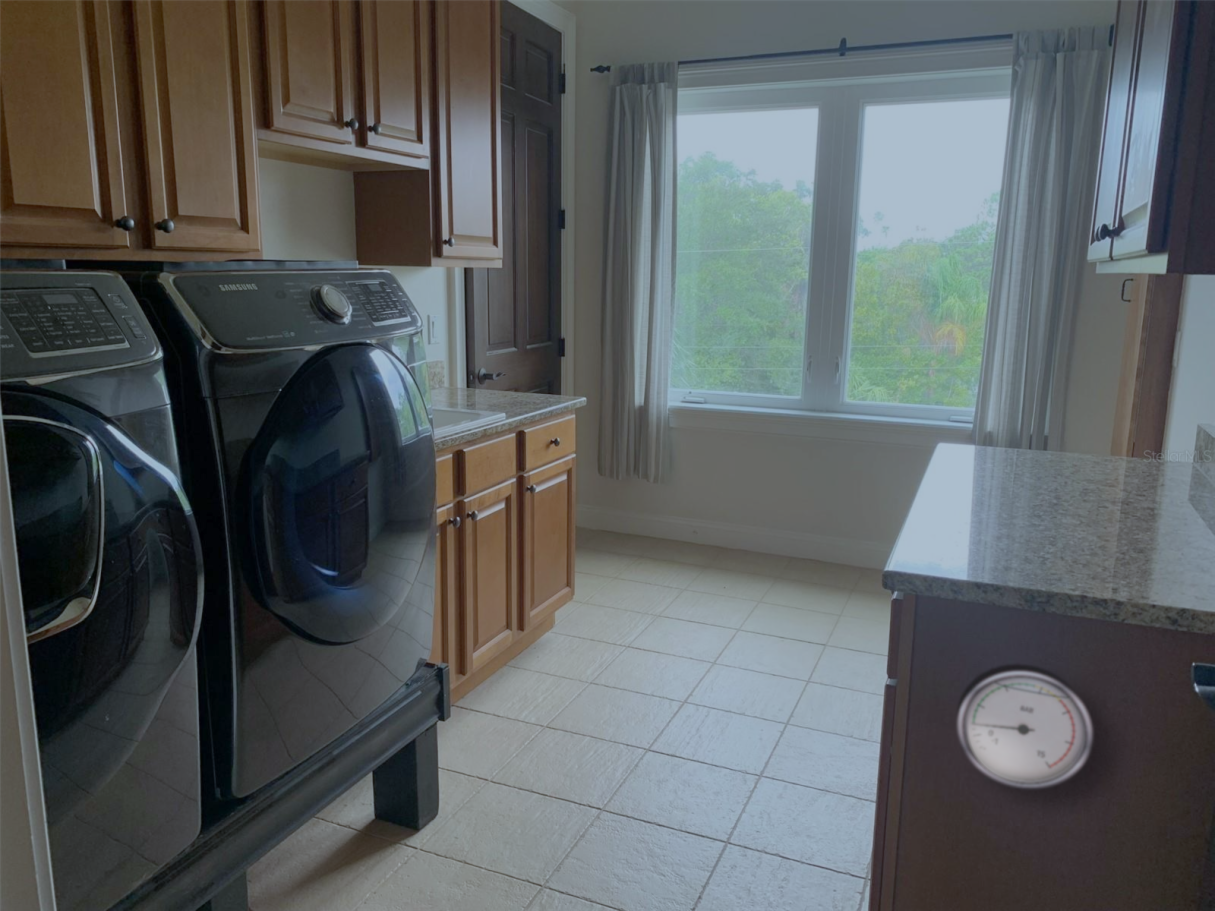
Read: 1 bar
